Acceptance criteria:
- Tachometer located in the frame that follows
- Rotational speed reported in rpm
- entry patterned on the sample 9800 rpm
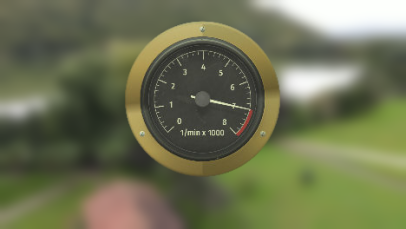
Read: 7000 rpm
